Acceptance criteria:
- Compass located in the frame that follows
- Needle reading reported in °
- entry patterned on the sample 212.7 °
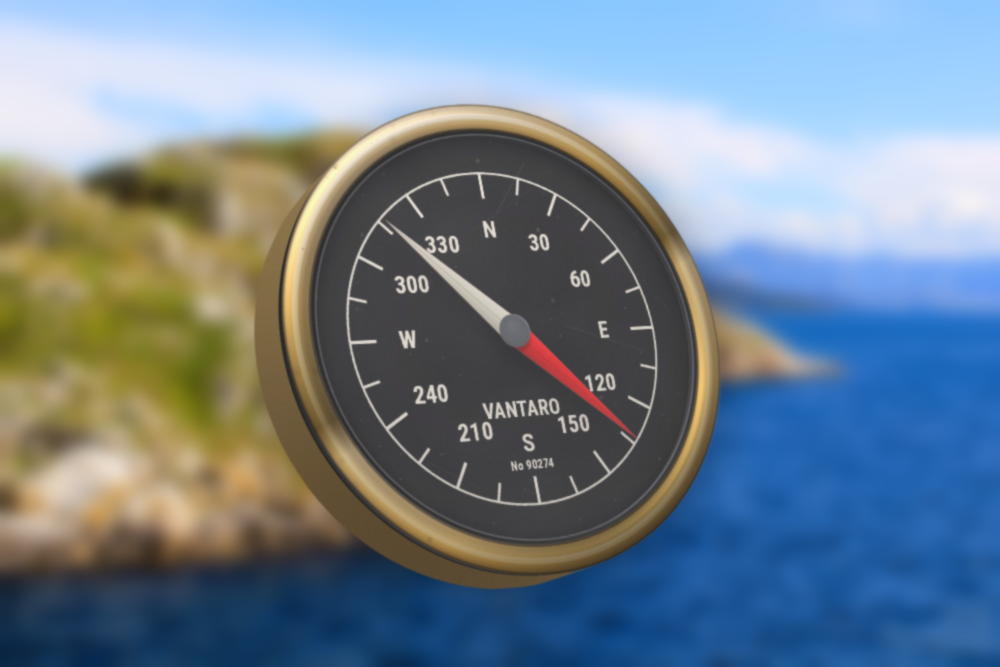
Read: 135 °
